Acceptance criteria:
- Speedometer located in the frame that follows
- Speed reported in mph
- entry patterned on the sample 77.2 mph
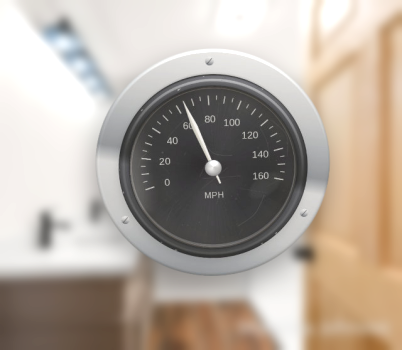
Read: 65 mph
